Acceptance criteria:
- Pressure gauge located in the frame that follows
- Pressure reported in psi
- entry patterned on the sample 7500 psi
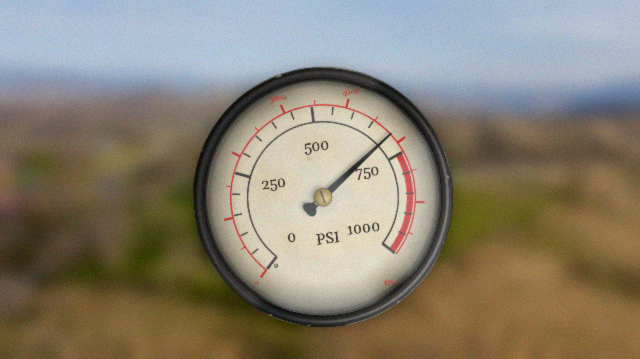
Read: 700 psi
